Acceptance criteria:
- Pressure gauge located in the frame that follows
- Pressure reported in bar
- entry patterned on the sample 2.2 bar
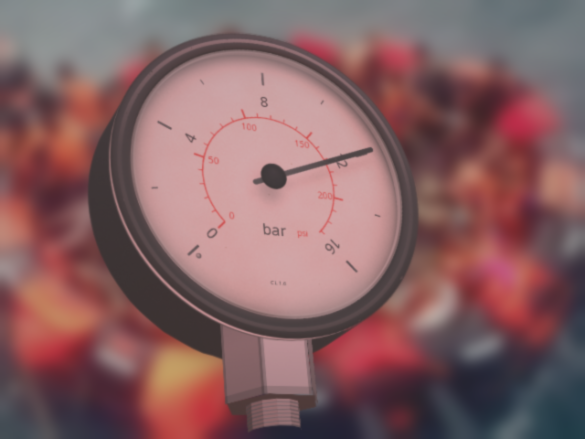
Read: 12 bar
